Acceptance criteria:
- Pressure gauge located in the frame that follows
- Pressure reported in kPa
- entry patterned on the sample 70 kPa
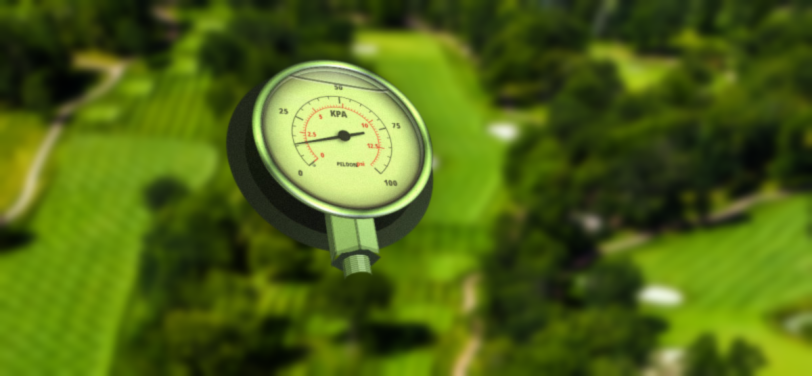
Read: 10 kPa
